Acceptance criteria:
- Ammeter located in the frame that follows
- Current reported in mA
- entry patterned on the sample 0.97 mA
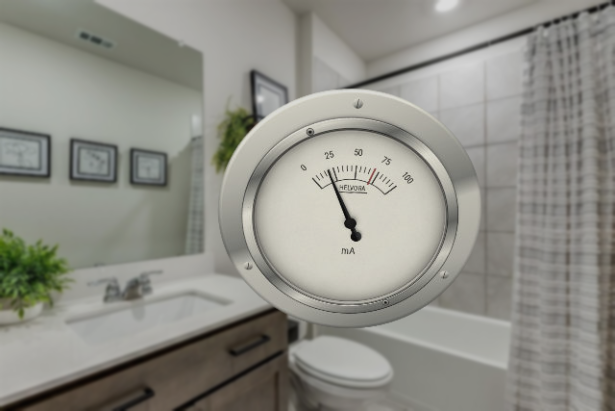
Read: 20 mA
